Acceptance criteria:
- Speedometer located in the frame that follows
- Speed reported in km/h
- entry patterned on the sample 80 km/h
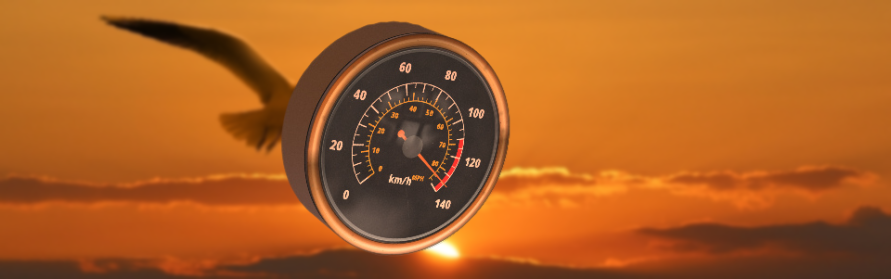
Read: 135 km/h
